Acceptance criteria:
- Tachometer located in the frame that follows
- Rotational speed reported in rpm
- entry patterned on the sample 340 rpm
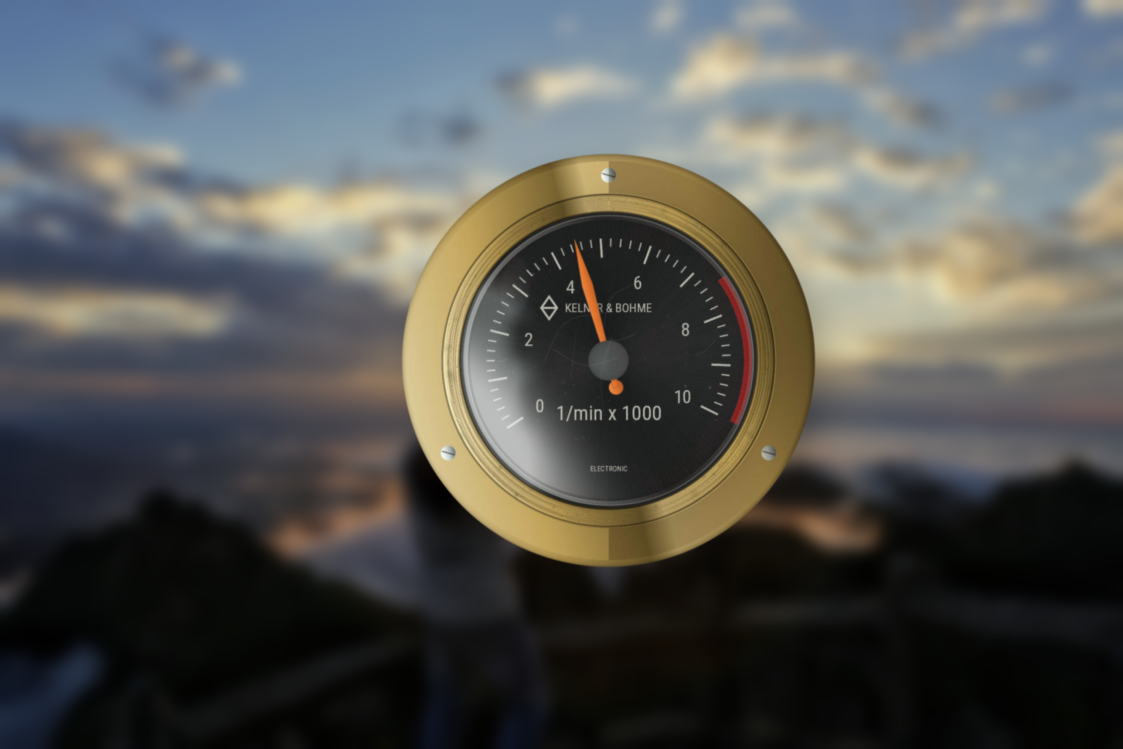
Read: 4500 rpm
